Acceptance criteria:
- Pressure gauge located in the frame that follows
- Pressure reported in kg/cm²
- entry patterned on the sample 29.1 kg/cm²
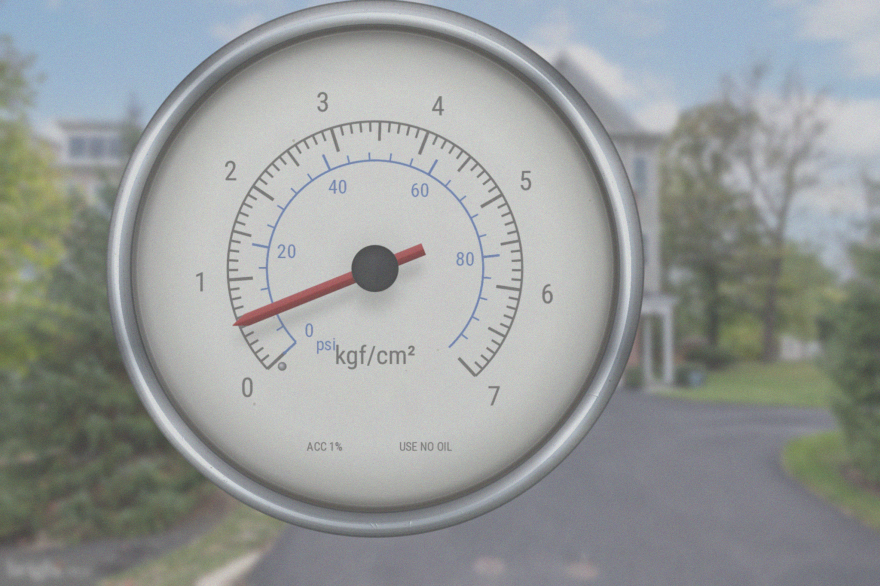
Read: 0.55 kg/cm²
